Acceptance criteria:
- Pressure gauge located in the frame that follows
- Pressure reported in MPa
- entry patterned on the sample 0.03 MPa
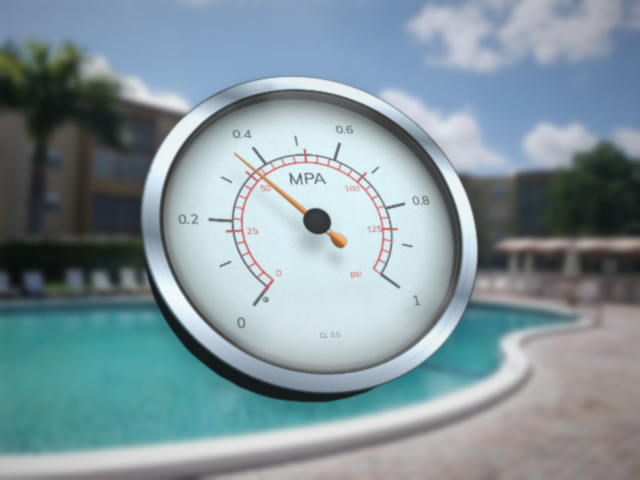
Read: 0.35 MPa
